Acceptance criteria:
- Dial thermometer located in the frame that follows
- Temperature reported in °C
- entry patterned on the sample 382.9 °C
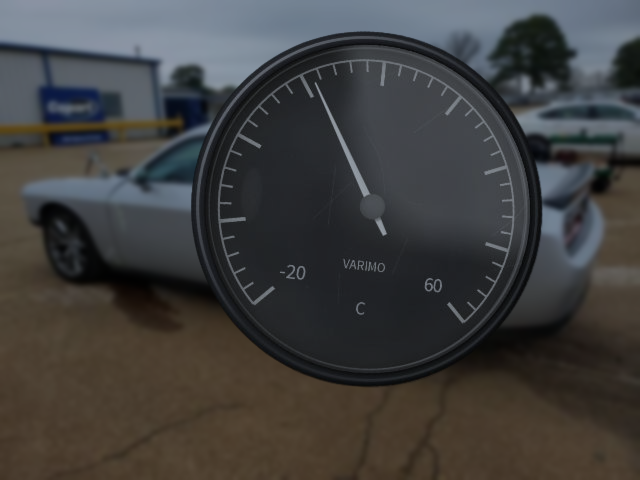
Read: 11 °C
